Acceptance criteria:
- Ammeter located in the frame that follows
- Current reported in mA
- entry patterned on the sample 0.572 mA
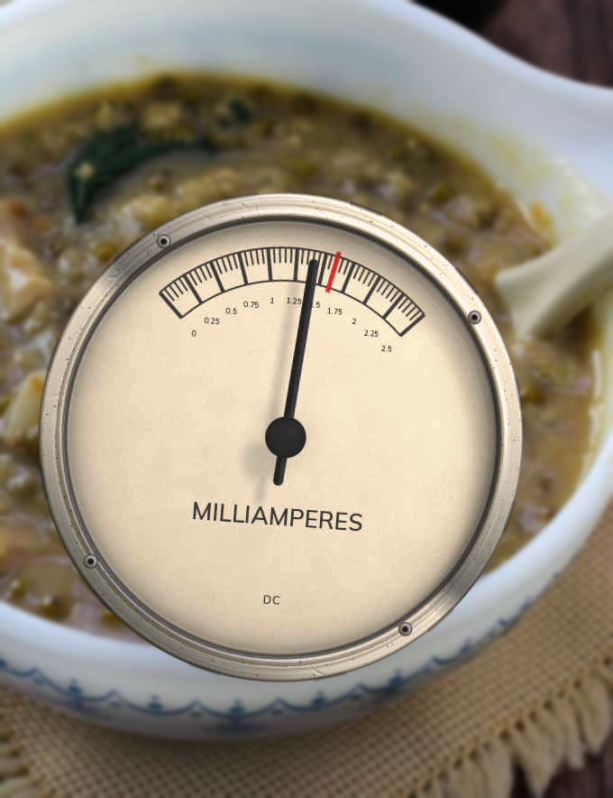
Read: 1.4 mA
